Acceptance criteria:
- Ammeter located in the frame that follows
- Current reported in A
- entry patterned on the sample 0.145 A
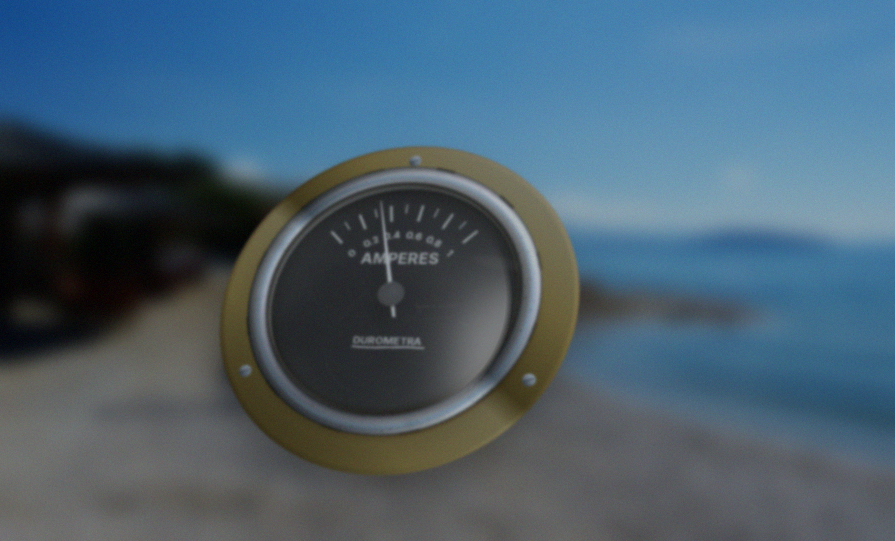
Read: 0.35 A
